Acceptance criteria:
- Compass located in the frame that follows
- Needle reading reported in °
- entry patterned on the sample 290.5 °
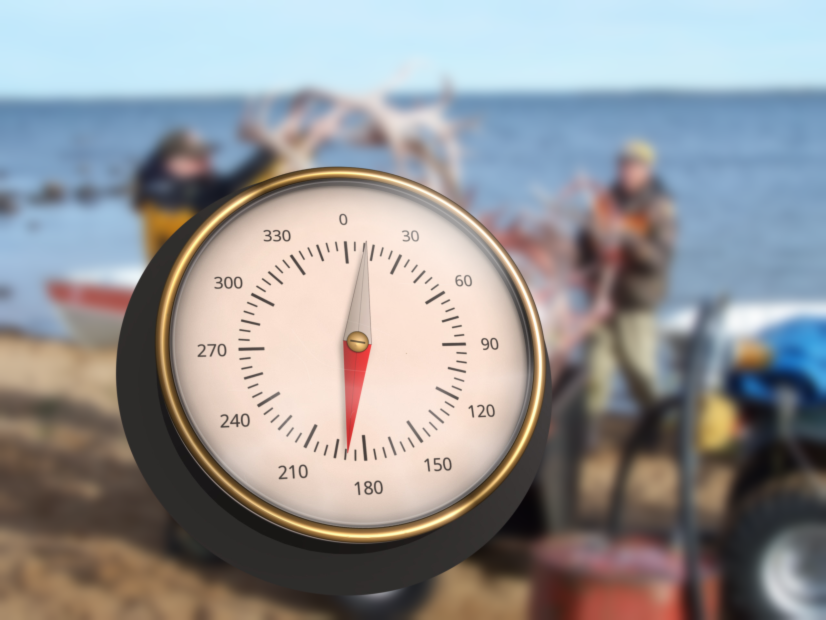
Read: 190 °
